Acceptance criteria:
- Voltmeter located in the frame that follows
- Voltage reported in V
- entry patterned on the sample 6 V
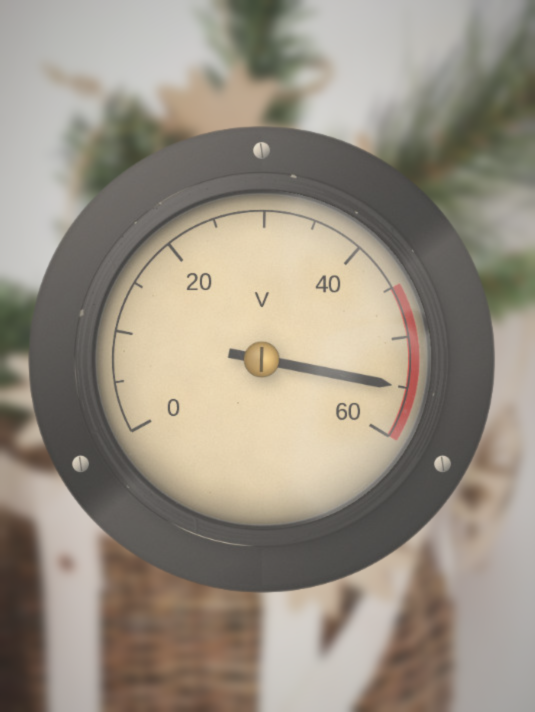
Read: 55 V
